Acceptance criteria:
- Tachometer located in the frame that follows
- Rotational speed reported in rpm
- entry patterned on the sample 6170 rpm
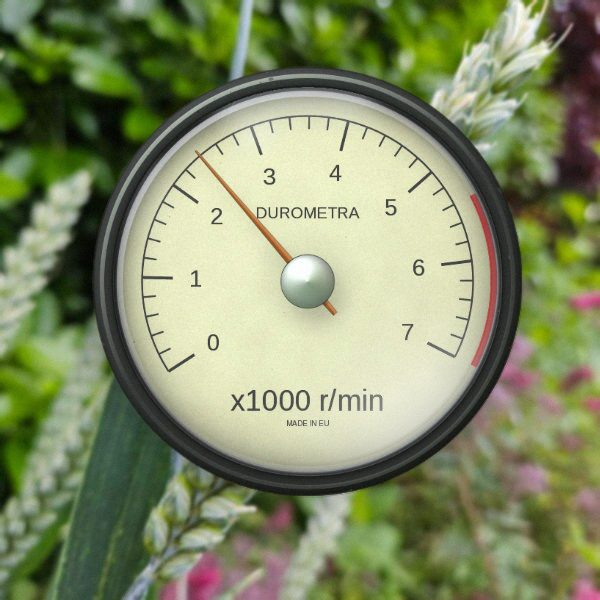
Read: 2400 rpm
